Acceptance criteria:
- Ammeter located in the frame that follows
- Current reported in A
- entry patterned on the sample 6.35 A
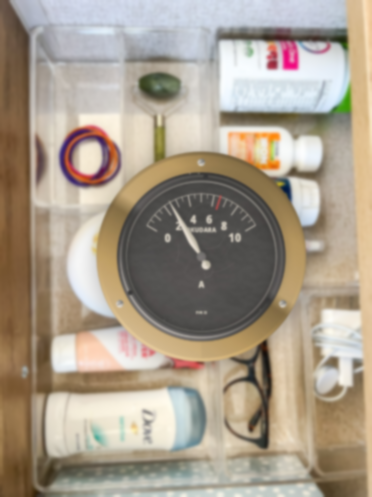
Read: 2.5 A
